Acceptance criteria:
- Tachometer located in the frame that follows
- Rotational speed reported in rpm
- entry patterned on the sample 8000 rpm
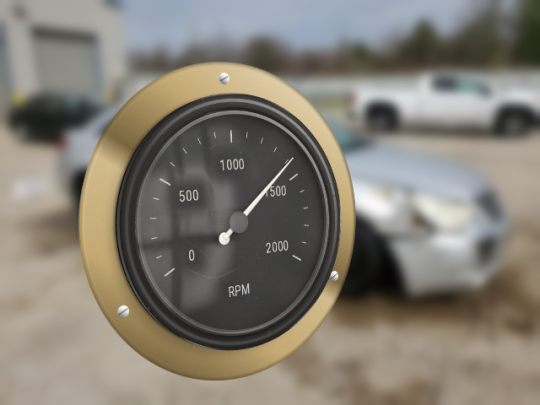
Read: 1400 rpm
